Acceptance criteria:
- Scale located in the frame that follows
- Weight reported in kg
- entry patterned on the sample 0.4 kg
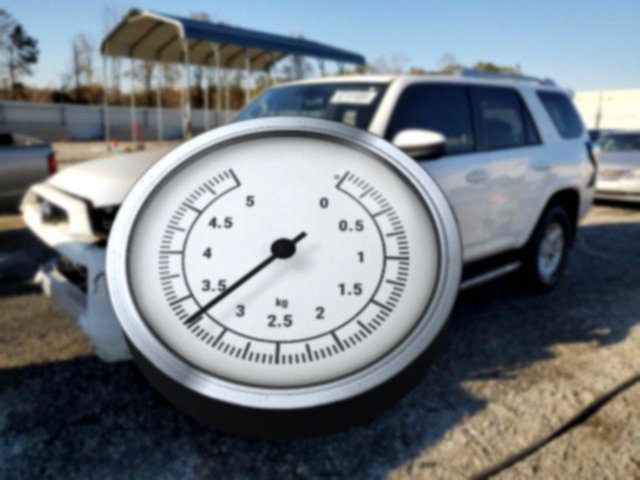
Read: 3.25 kg
